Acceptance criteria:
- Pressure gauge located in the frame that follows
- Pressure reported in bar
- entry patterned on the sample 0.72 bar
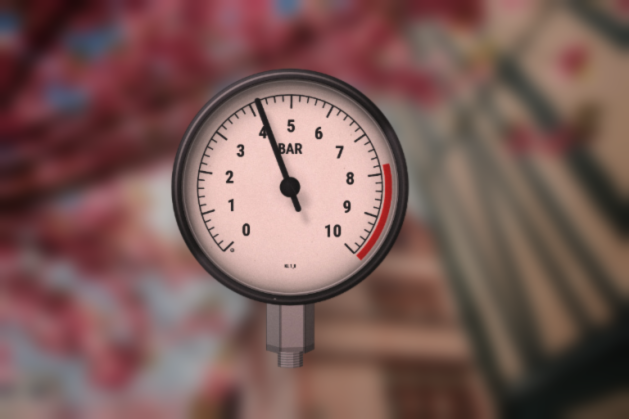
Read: 4.2 bar
